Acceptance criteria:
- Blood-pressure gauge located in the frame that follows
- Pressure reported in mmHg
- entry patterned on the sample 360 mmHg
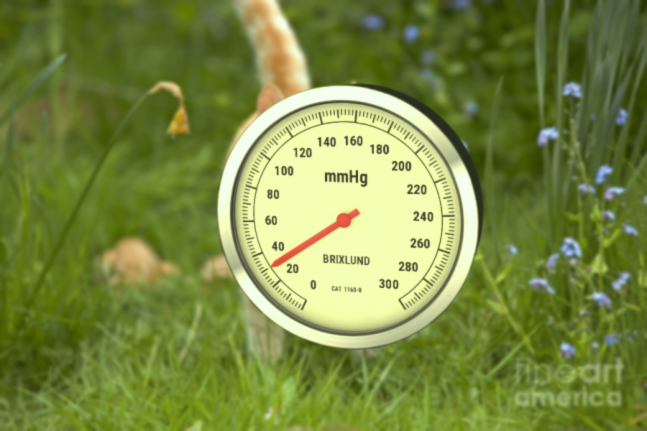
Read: 30 mmHg
